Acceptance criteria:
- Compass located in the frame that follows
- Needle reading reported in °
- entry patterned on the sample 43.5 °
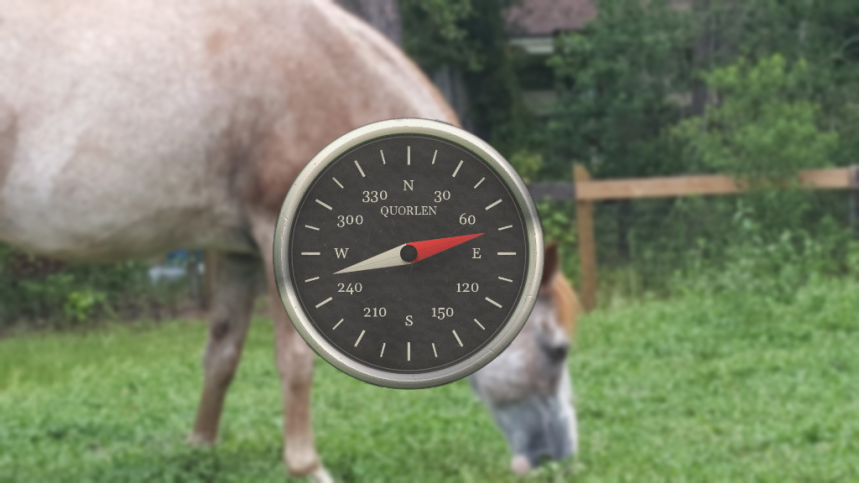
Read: 75 °
